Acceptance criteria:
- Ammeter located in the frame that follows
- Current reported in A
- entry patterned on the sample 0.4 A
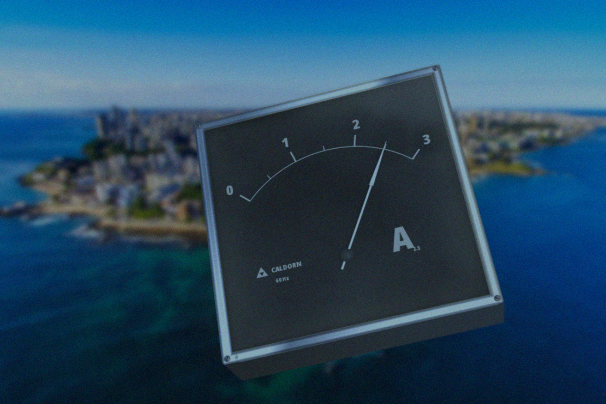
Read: 2.5 A
